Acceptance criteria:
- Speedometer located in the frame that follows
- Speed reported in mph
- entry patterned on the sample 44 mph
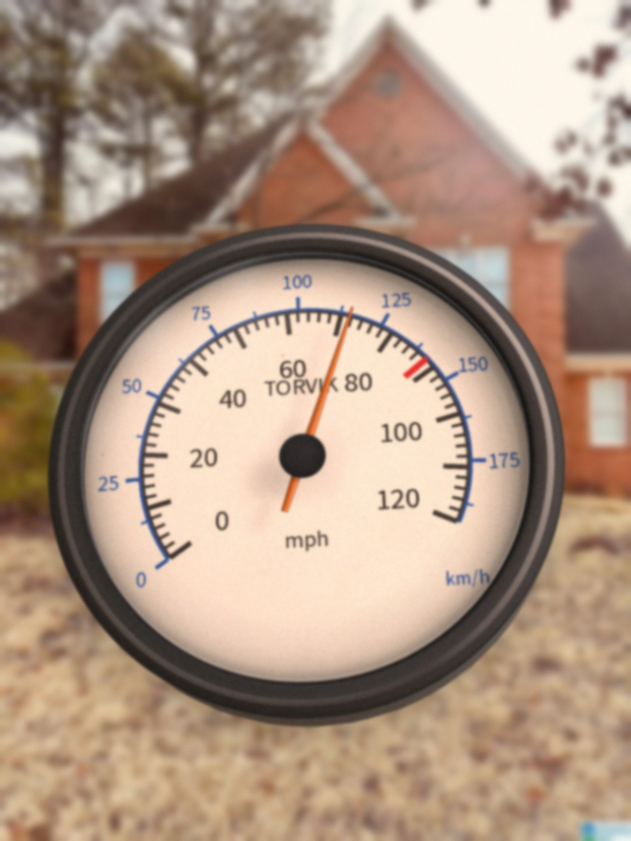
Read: 72 mph
